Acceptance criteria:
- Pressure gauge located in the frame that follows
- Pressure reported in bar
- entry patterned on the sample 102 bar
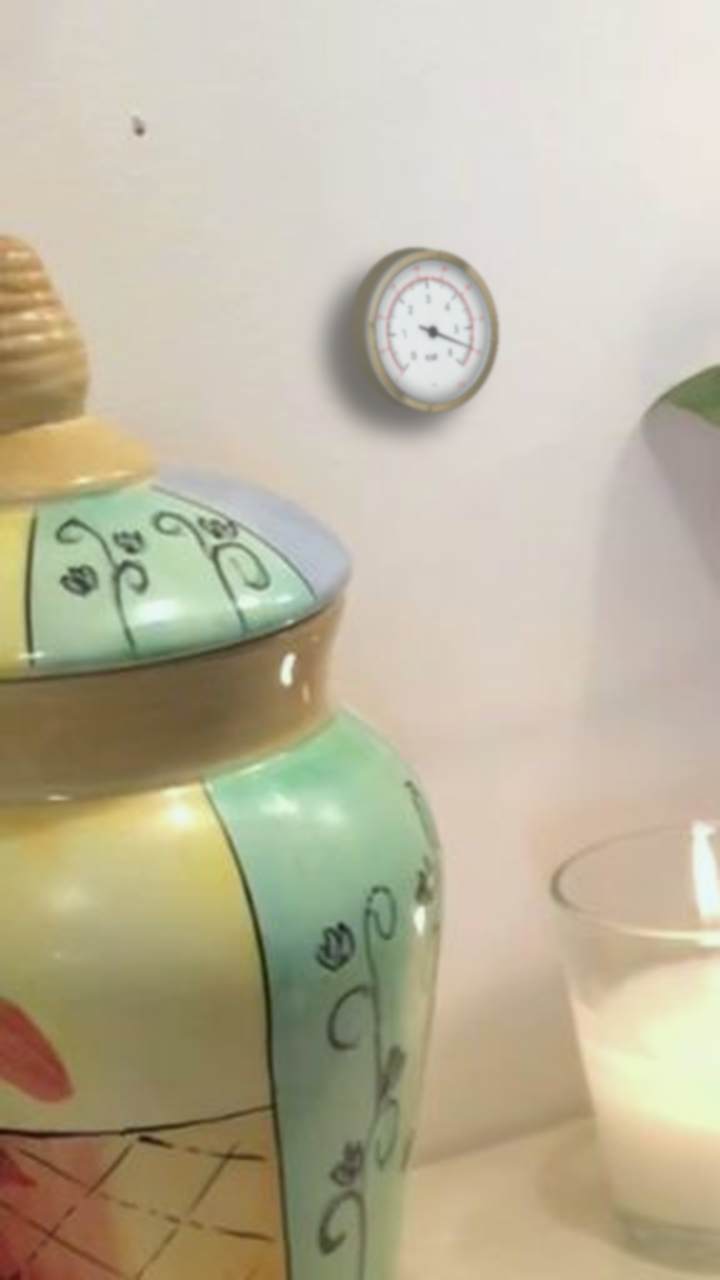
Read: 5.5 bar
